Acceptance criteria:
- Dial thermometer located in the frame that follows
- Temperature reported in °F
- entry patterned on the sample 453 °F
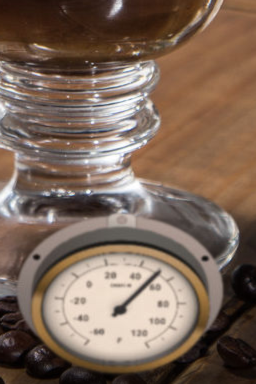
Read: 50 °F
